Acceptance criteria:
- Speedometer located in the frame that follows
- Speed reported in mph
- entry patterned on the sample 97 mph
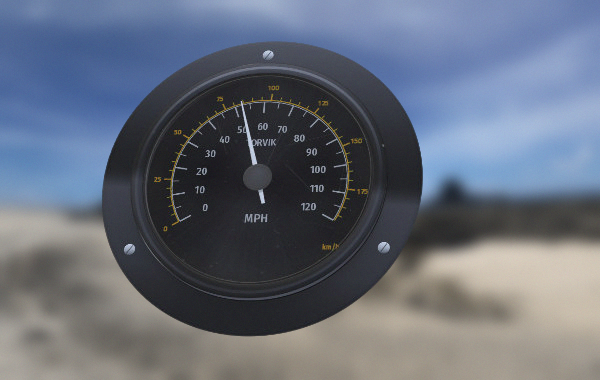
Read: 52.5 mph
